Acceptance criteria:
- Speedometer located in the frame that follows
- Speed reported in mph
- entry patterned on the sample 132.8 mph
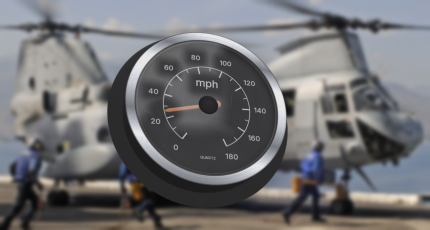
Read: 25 mph
